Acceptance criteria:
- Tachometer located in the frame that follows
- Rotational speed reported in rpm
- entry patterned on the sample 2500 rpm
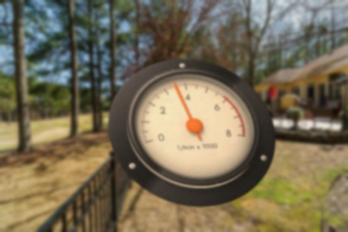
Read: 3500 rpm
